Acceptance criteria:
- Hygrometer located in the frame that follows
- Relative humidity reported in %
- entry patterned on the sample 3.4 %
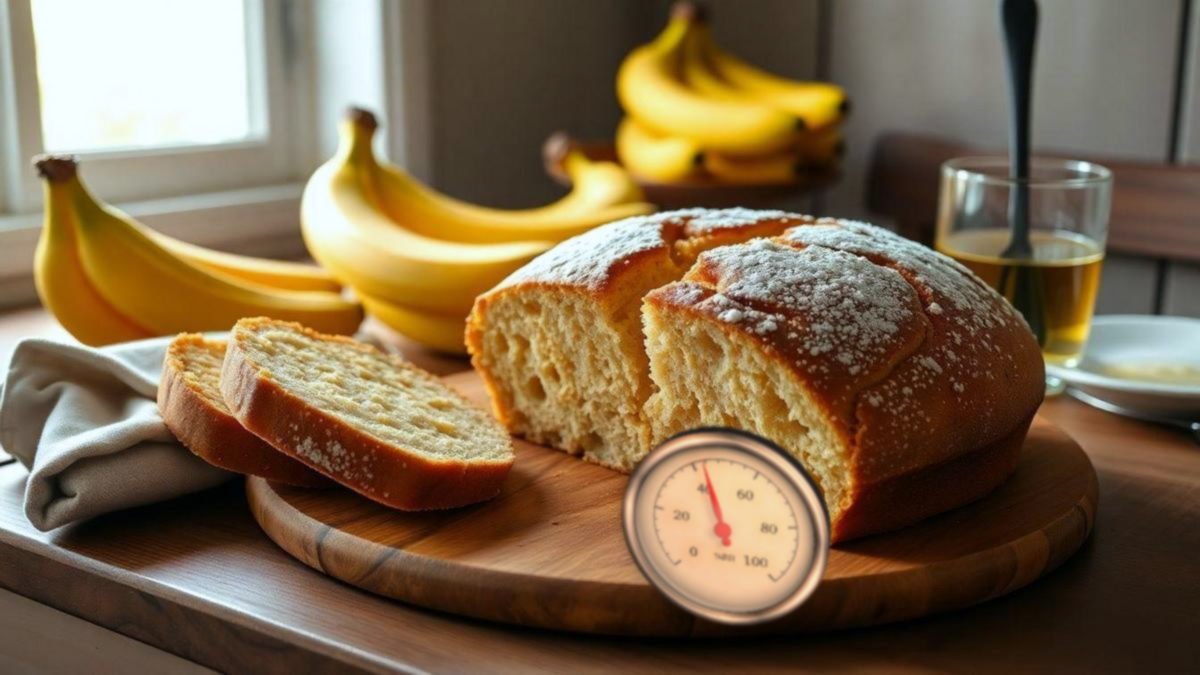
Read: 44 %
